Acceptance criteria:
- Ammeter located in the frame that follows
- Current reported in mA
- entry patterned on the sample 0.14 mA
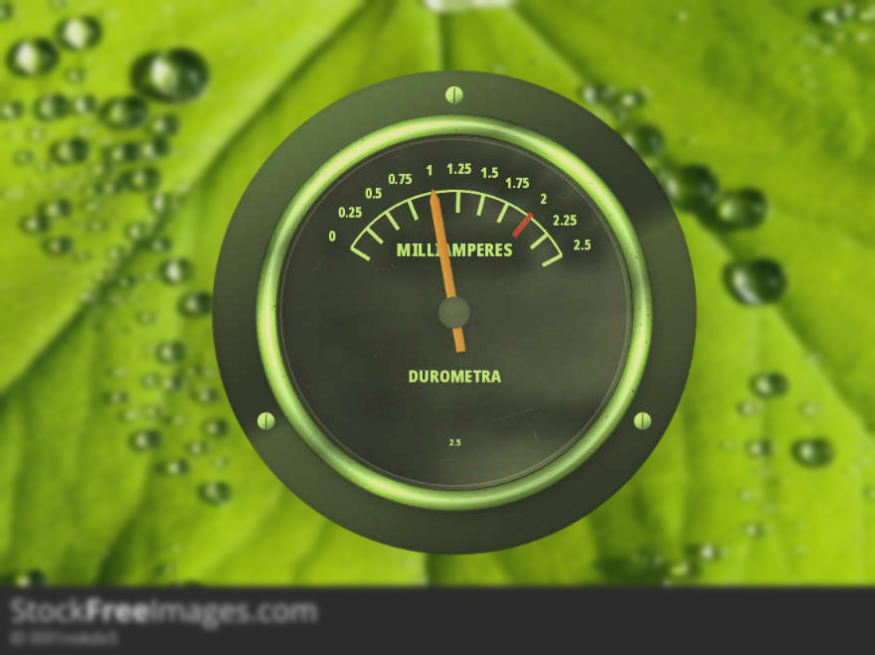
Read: 1 mA
